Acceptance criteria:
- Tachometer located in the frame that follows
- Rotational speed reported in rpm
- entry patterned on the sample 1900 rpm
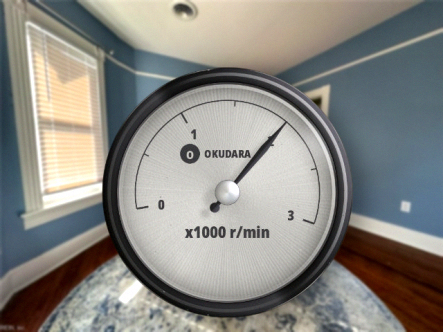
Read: 2000 rpm
